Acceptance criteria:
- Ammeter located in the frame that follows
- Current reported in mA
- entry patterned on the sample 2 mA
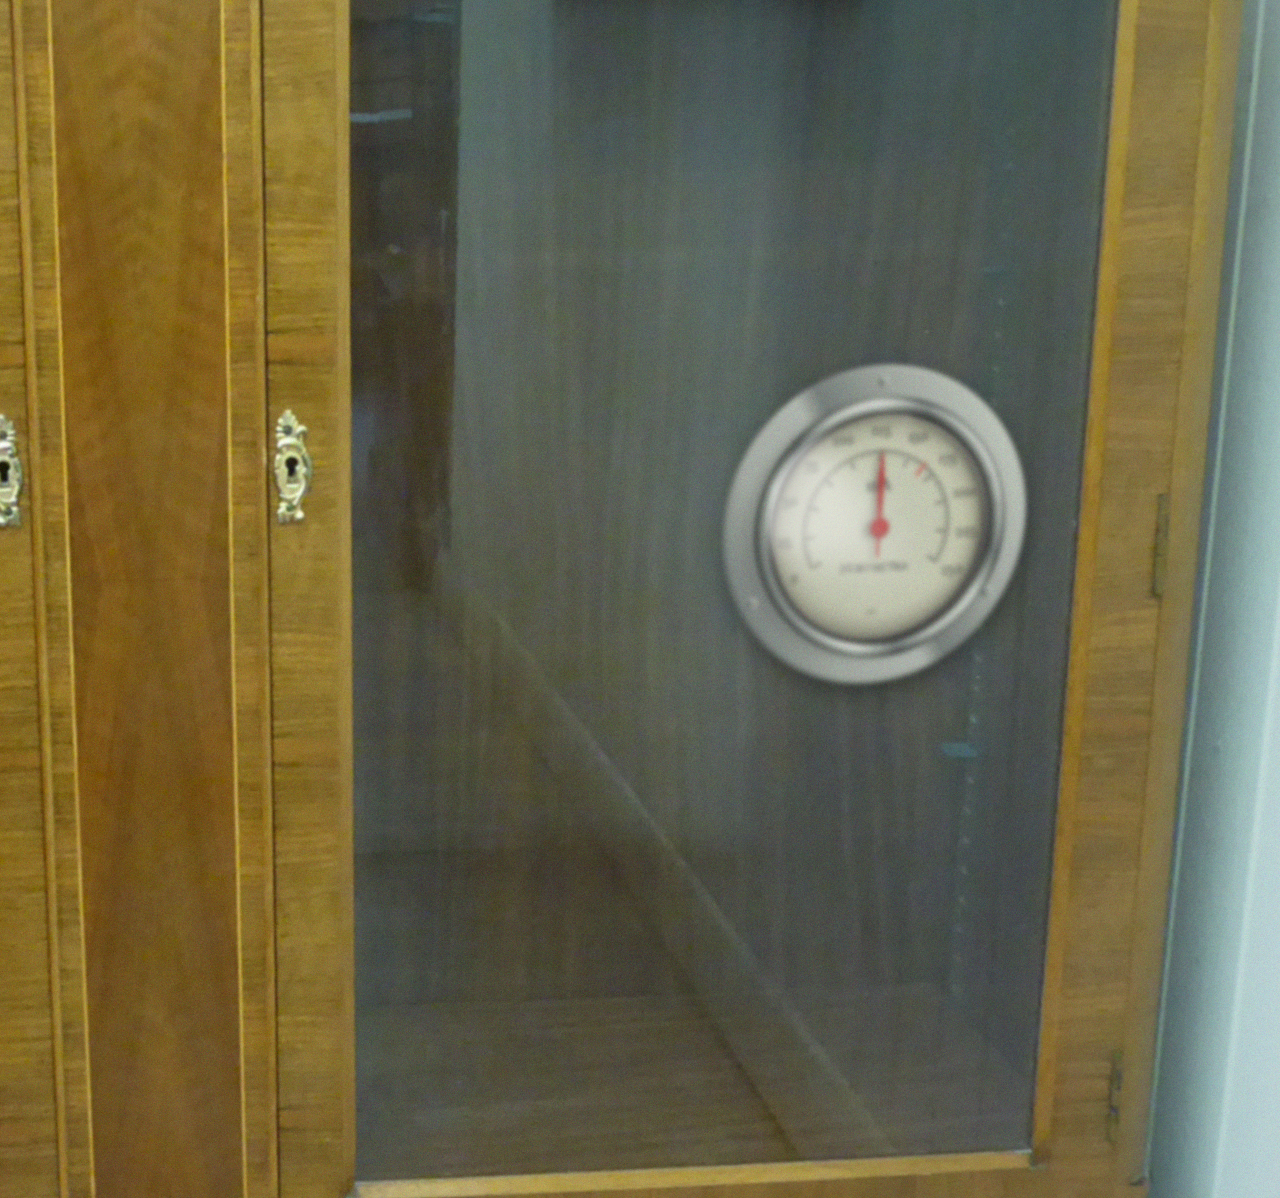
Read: 125 mA
